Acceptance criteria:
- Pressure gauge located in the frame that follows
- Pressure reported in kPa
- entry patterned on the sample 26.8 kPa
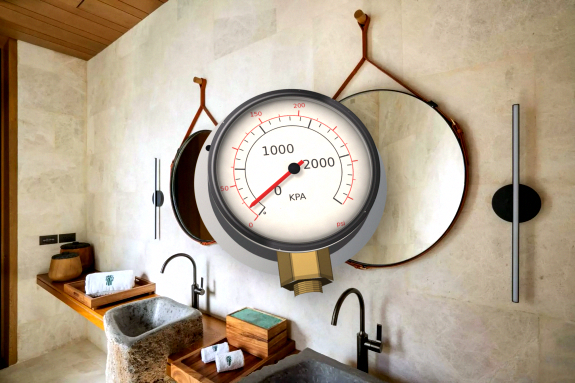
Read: 100 kPa
